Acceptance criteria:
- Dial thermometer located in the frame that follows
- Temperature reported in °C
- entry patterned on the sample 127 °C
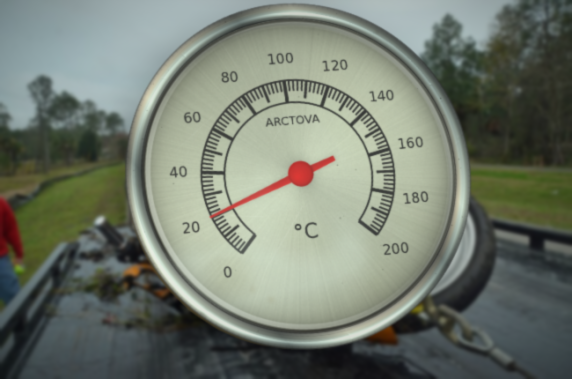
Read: 20 °C
